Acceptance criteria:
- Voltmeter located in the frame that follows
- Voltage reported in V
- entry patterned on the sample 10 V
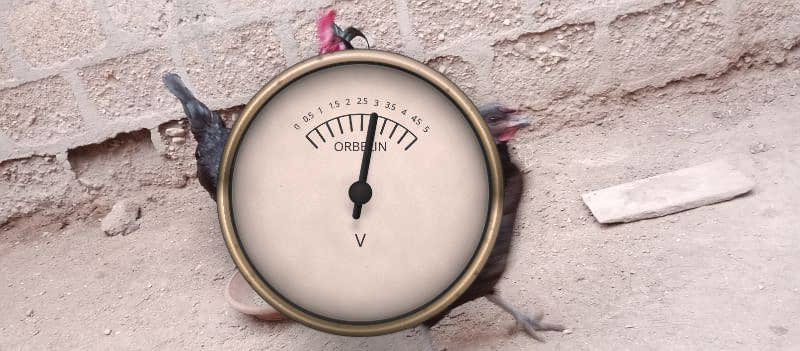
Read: 3 V
